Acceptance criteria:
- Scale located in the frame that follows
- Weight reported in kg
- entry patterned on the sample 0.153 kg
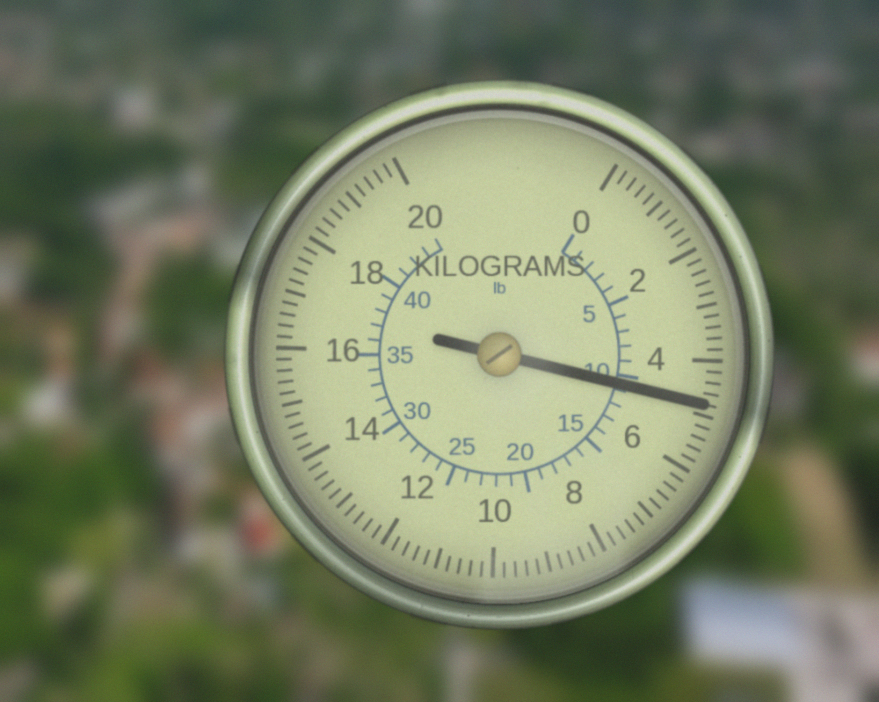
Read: 4.8 kg
